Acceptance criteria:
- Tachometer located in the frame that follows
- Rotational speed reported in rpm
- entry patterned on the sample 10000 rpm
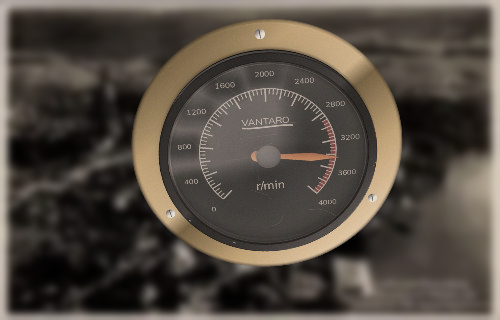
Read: 3400 rpm
